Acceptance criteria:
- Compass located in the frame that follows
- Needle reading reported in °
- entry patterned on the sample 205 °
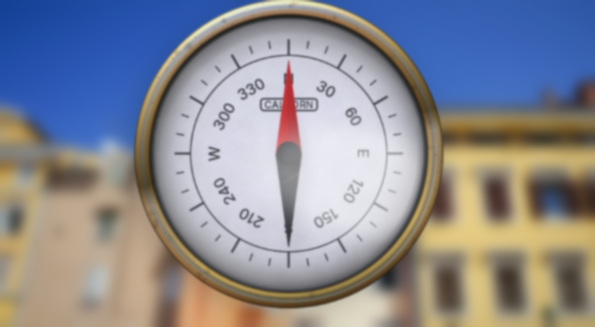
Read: 0 °
